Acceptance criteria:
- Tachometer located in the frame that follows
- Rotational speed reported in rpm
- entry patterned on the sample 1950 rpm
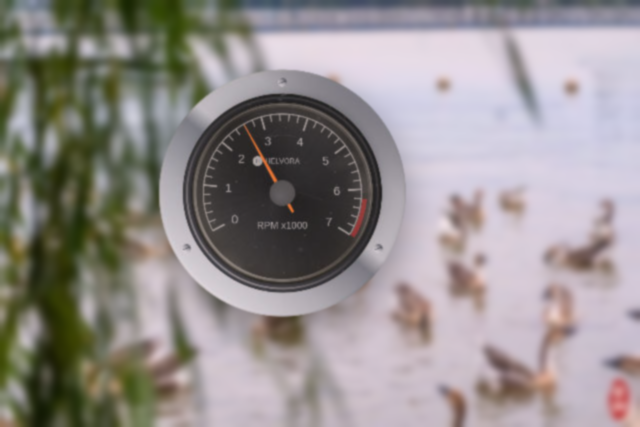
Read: 2600 rpm
